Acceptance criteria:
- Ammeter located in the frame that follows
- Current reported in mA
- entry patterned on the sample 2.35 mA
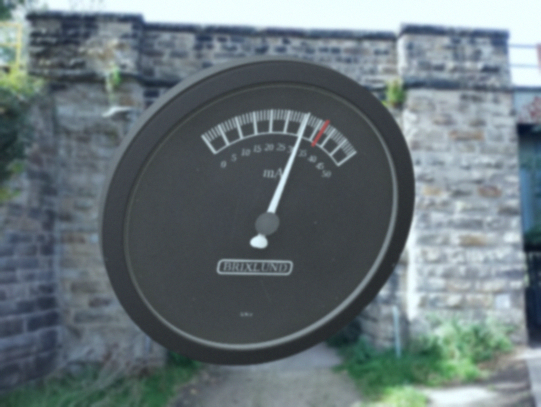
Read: 30 mA
